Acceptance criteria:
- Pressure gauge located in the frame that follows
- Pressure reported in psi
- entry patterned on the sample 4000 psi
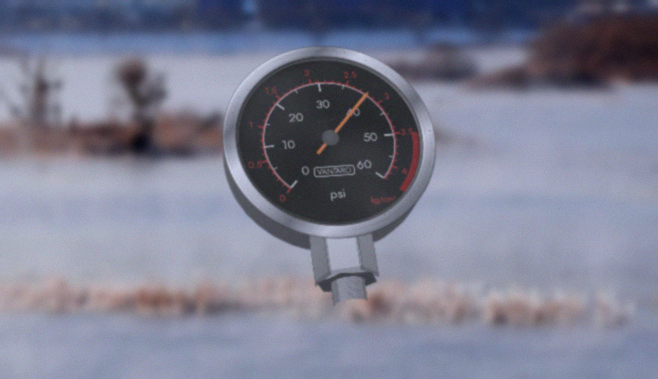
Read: 40 psi
